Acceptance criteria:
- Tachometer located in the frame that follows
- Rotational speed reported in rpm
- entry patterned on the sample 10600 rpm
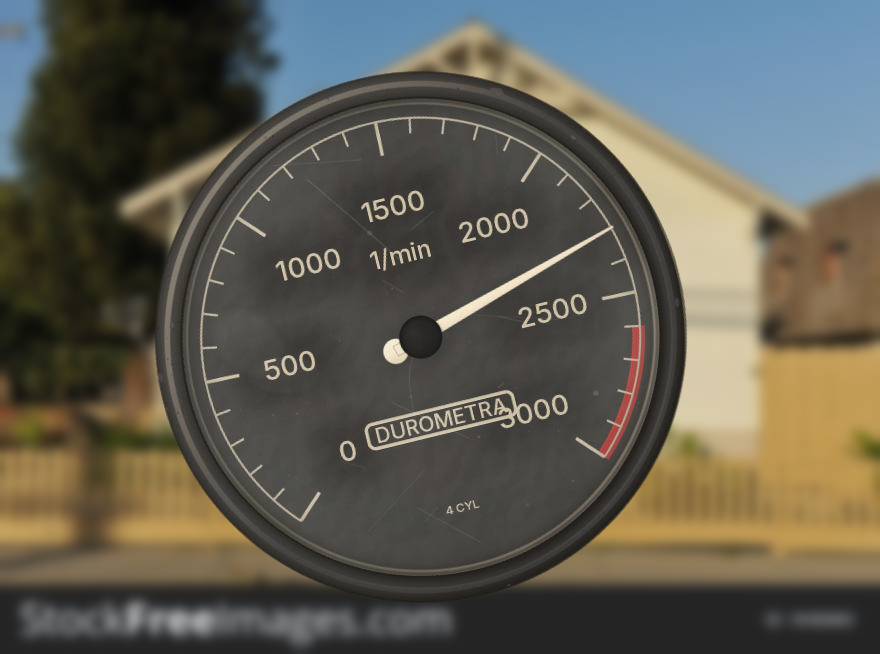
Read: 2300 rpm
